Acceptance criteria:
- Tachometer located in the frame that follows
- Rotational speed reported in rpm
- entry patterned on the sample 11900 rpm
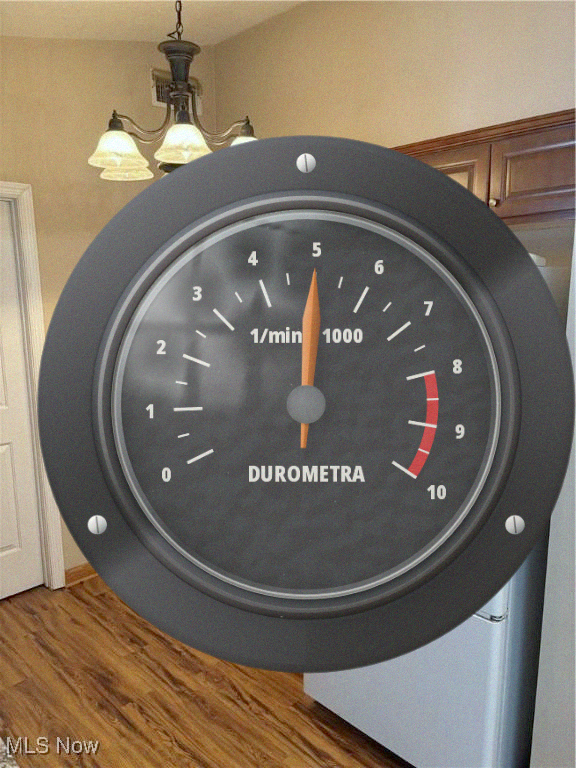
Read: 5000 rpm
